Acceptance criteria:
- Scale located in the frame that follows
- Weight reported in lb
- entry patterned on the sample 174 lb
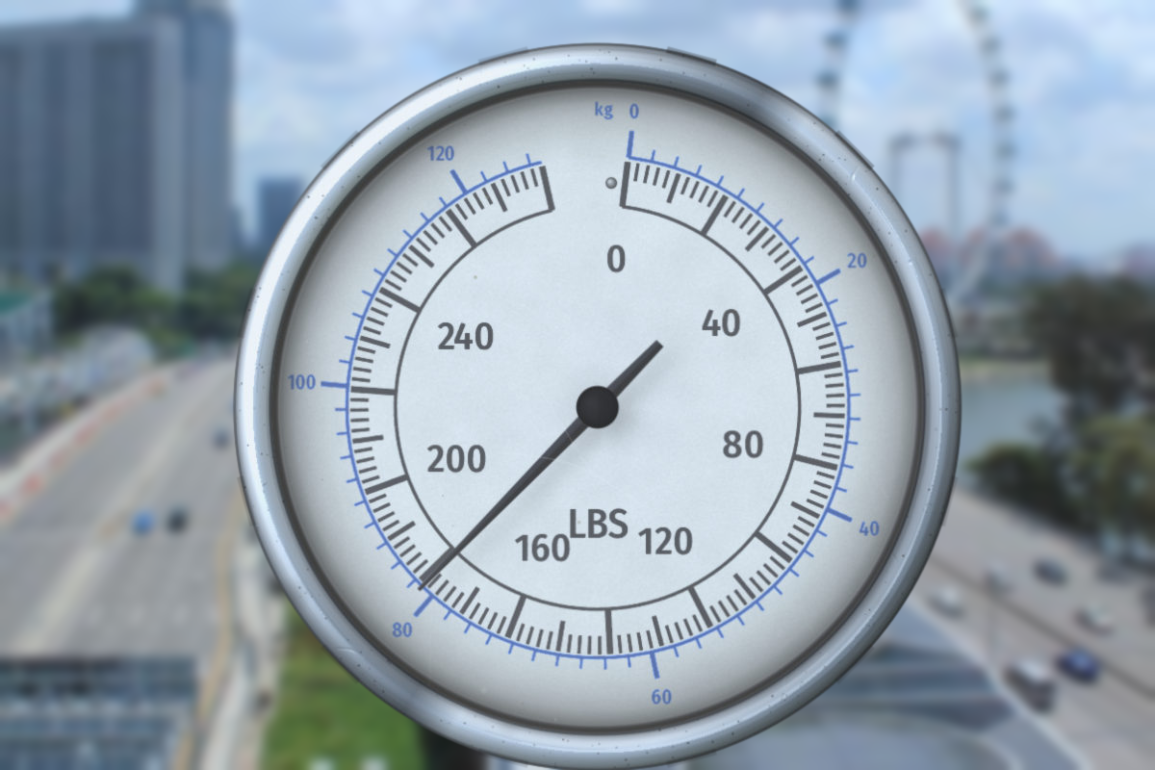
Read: 179 lb
